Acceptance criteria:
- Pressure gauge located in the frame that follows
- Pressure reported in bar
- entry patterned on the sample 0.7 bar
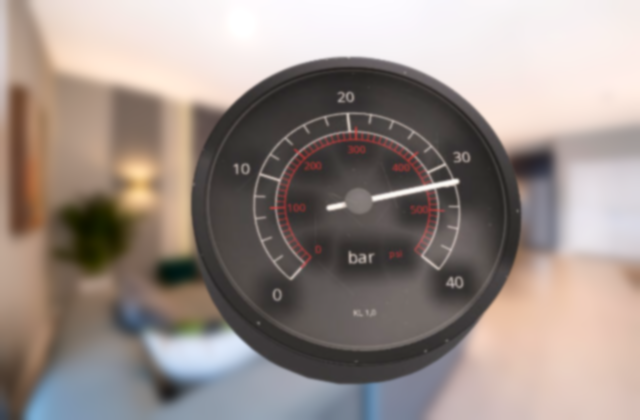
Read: 32 bar
